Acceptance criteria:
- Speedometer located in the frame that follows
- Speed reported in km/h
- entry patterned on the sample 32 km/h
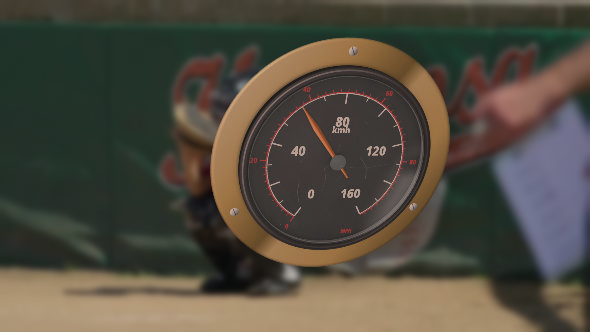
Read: 60 km/h
